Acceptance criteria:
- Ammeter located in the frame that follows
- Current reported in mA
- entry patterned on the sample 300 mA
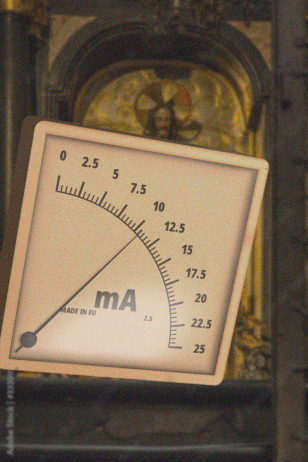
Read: 10.5 mA
